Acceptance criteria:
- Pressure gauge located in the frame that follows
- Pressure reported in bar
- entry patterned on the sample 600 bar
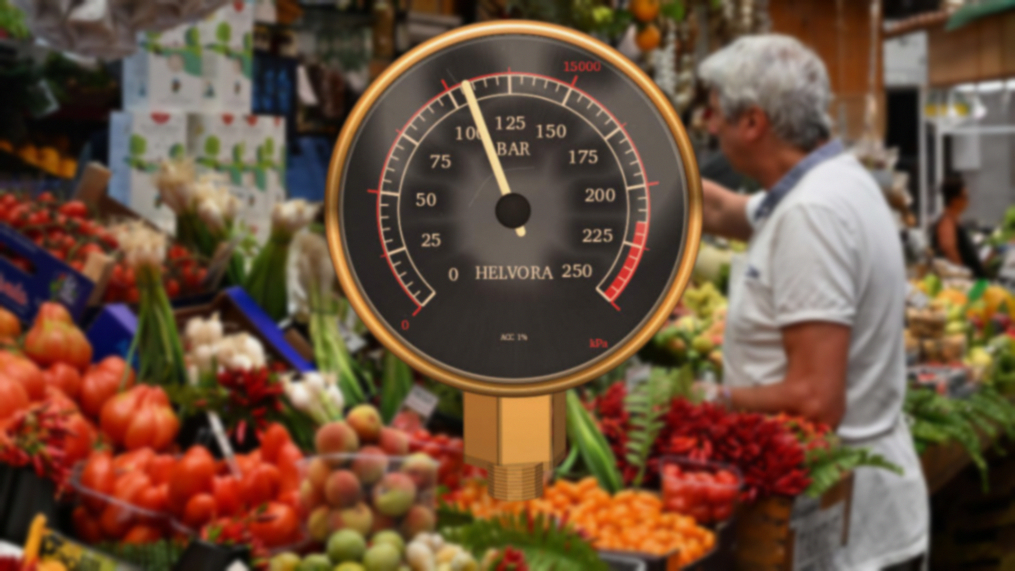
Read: 107.5 bar
